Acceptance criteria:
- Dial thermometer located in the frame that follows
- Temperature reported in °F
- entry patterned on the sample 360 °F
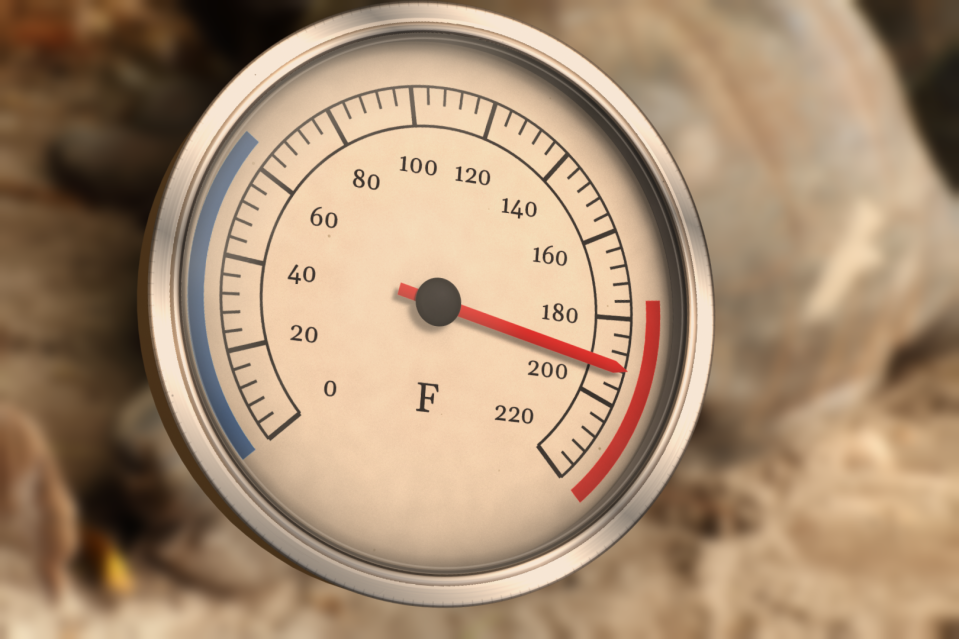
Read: 192 °F
